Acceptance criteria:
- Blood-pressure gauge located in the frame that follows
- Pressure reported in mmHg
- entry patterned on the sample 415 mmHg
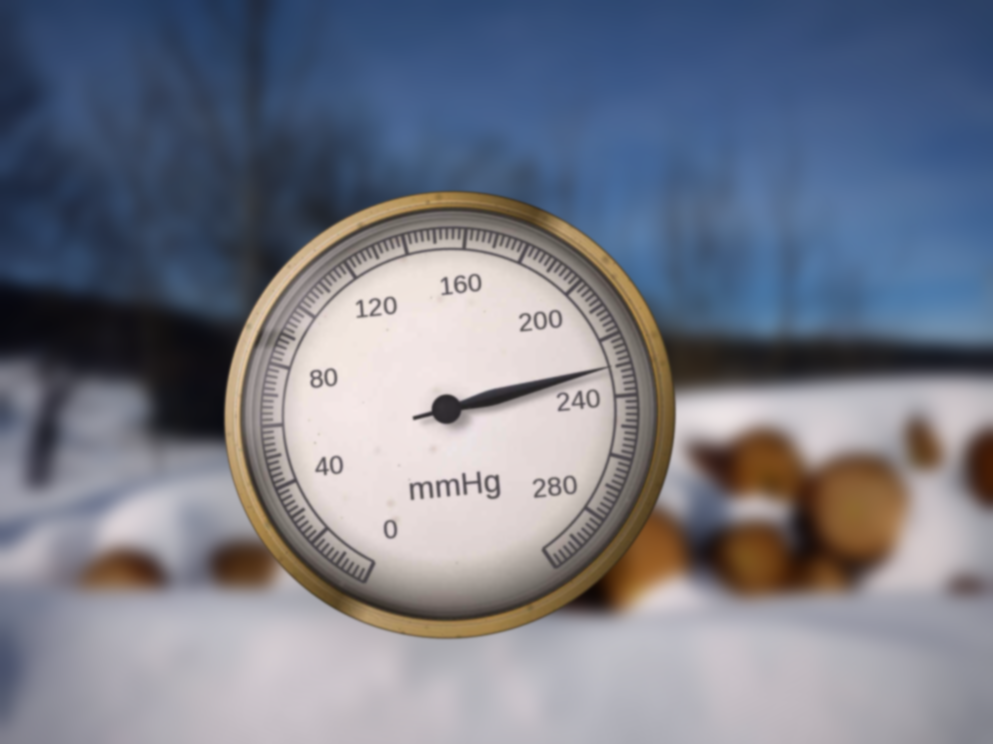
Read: 230 mmHg
